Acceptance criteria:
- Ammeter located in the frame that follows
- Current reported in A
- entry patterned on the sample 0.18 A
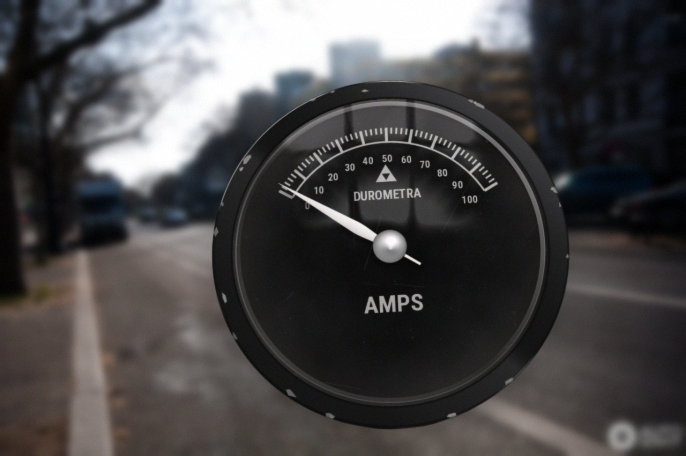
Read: 2 A
